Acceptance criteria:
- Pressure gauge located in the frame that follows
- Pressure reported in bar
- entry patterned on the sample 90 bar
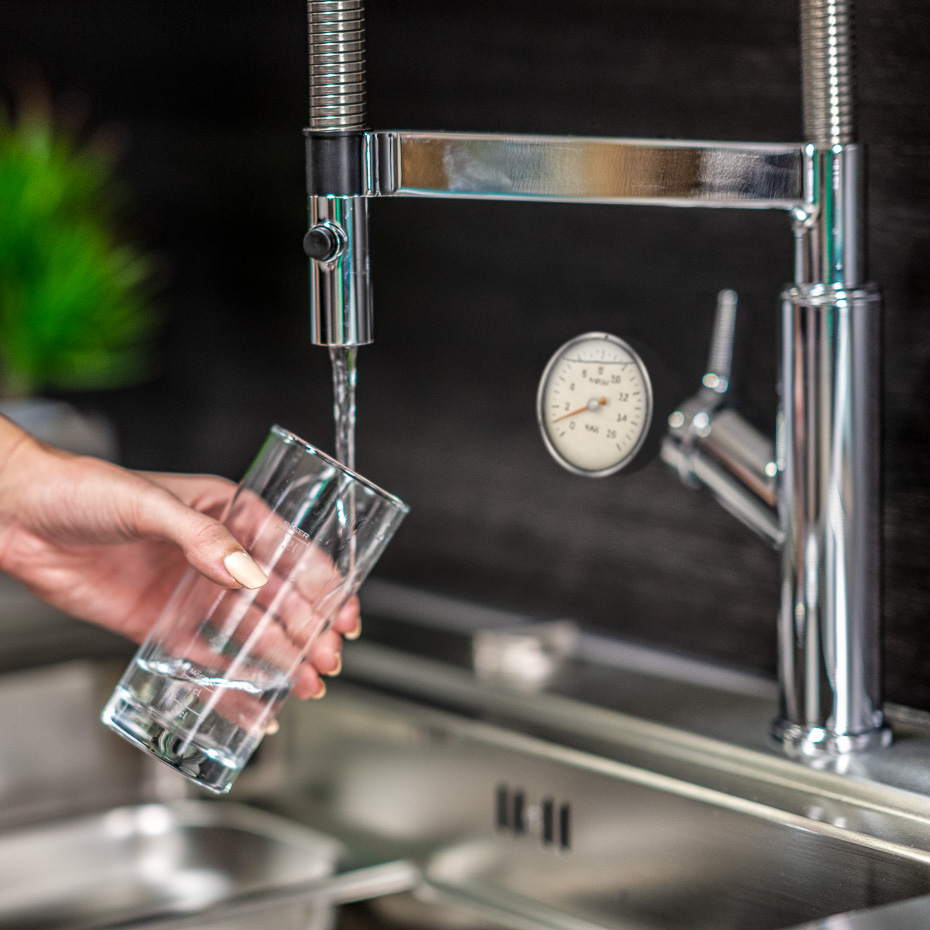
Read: 1 bar
